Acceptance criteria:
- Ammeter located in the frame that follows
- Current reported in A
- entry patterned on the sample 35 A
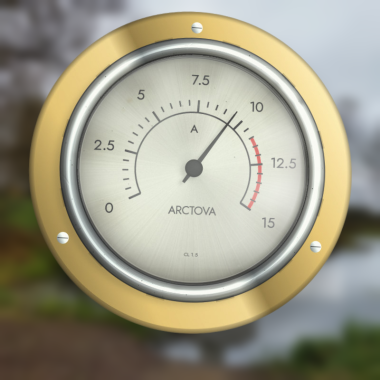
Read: 9.5 A
